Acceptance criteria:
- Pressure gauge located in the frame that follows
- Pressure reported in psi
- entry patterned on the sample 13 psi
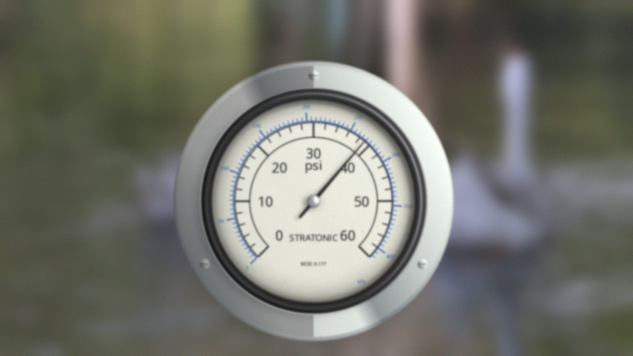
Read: 39 psi
